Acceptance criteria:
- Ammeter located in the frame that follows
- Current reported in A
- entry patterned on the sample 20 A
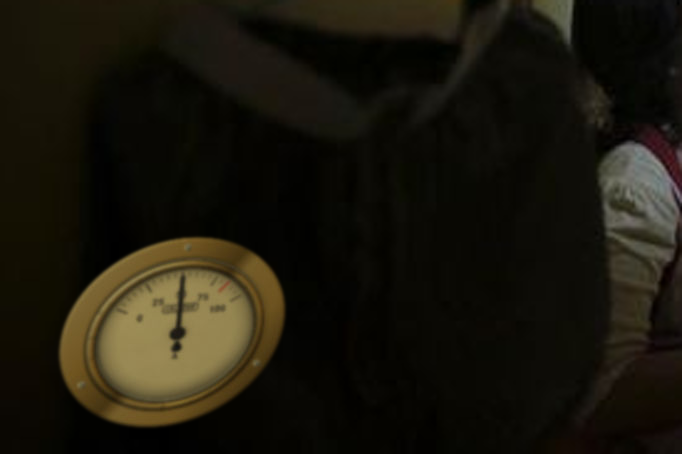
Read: 50 A
